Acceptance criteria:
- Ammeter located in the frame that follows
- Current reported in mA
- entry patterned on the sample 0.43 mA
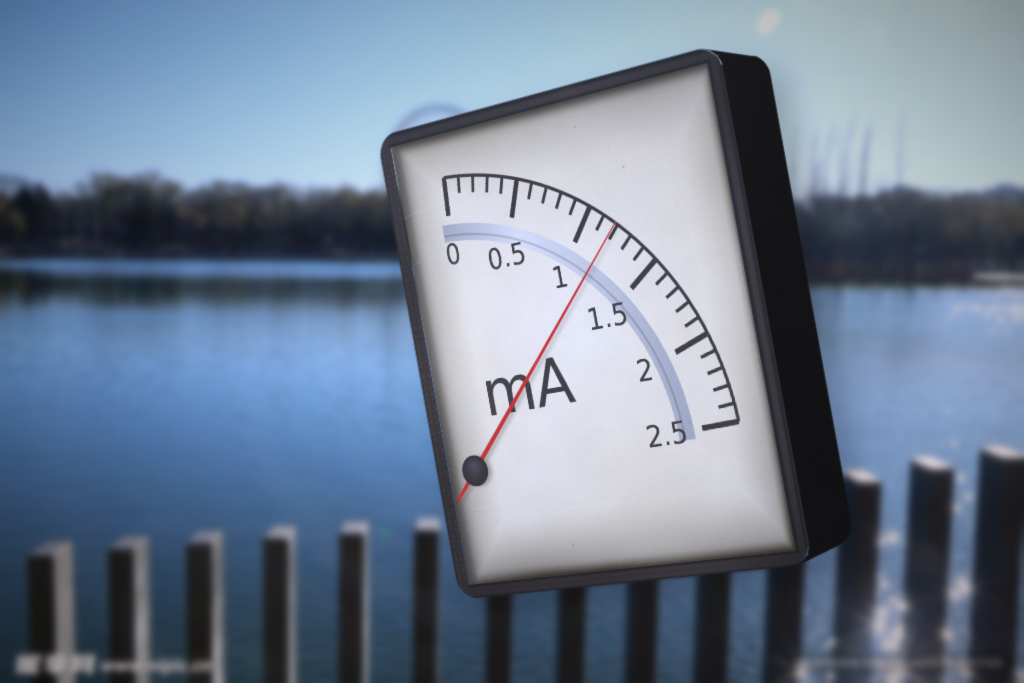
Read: 1.2 mA
